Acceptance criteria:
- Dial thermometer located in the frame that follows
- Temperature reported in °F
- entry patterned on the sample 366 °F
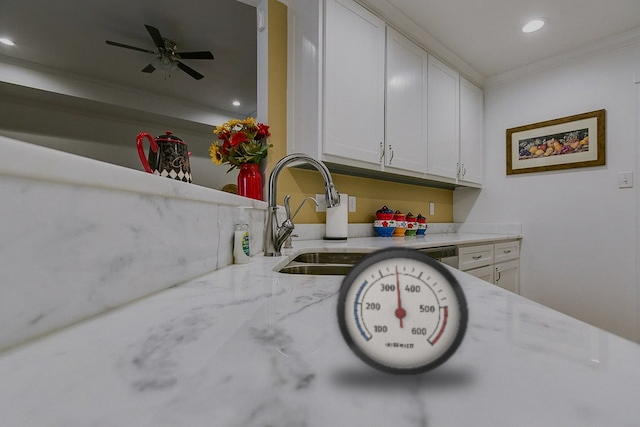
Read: 340 °F
